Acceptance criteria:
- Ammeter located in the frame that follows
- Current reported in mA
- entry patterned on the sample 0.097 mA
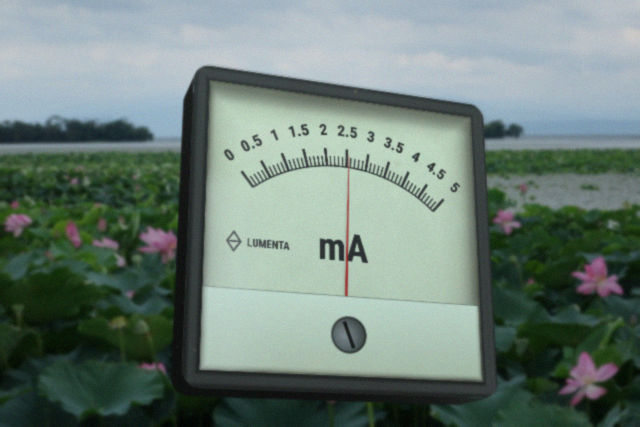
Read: 2.5 mA
